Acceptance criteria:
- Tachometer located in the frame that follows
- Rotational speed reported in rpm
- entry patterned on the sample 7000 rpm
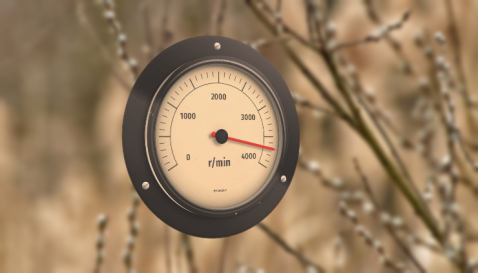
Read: 3700 rpm
